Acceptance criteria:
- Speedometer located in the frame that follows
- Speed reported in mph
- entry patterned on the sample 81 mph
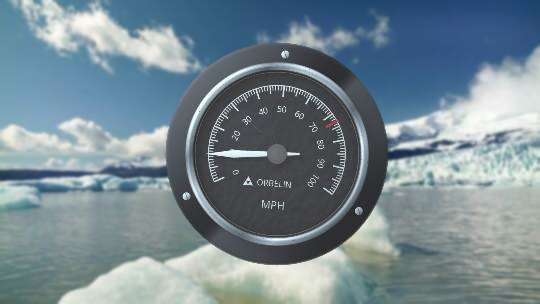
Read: 10 mph
